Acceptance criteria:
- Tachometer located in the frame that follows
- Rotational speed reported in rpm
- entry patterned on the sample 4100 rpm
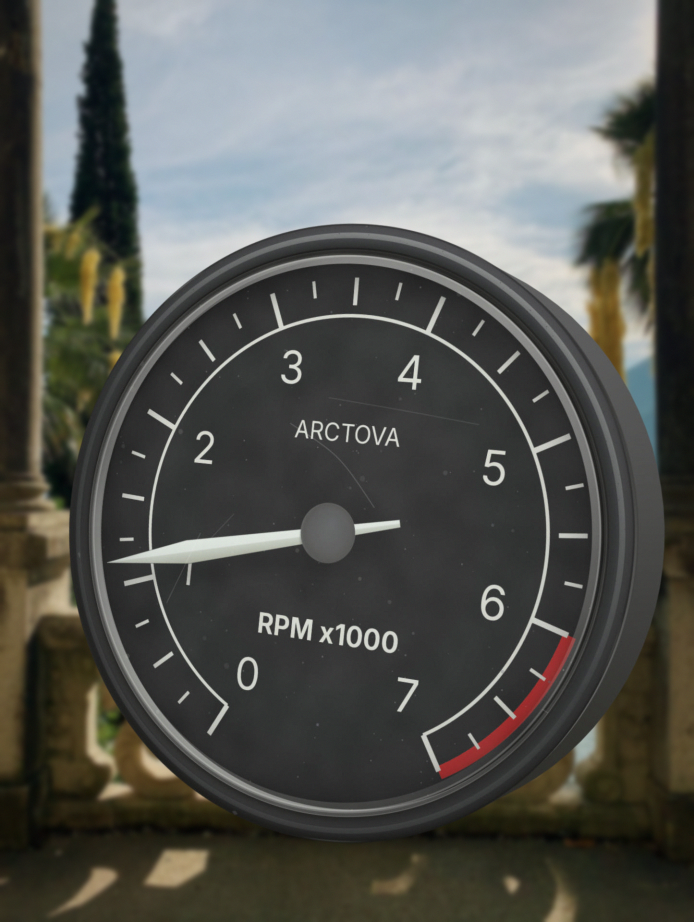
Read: 1125 rpm
